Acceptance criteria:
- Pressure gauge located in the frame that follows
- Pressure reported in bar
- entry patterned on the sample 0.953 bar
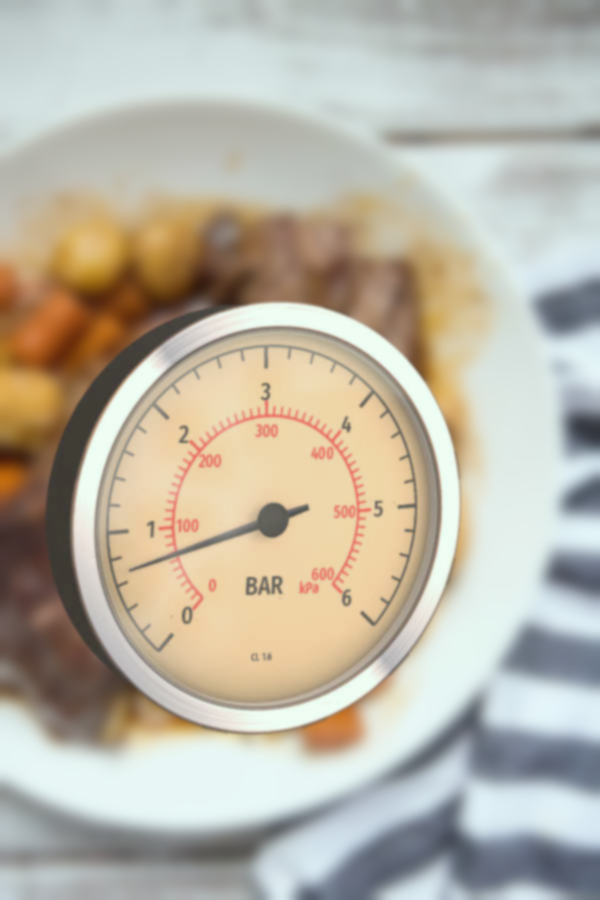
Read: 0.7 bar
